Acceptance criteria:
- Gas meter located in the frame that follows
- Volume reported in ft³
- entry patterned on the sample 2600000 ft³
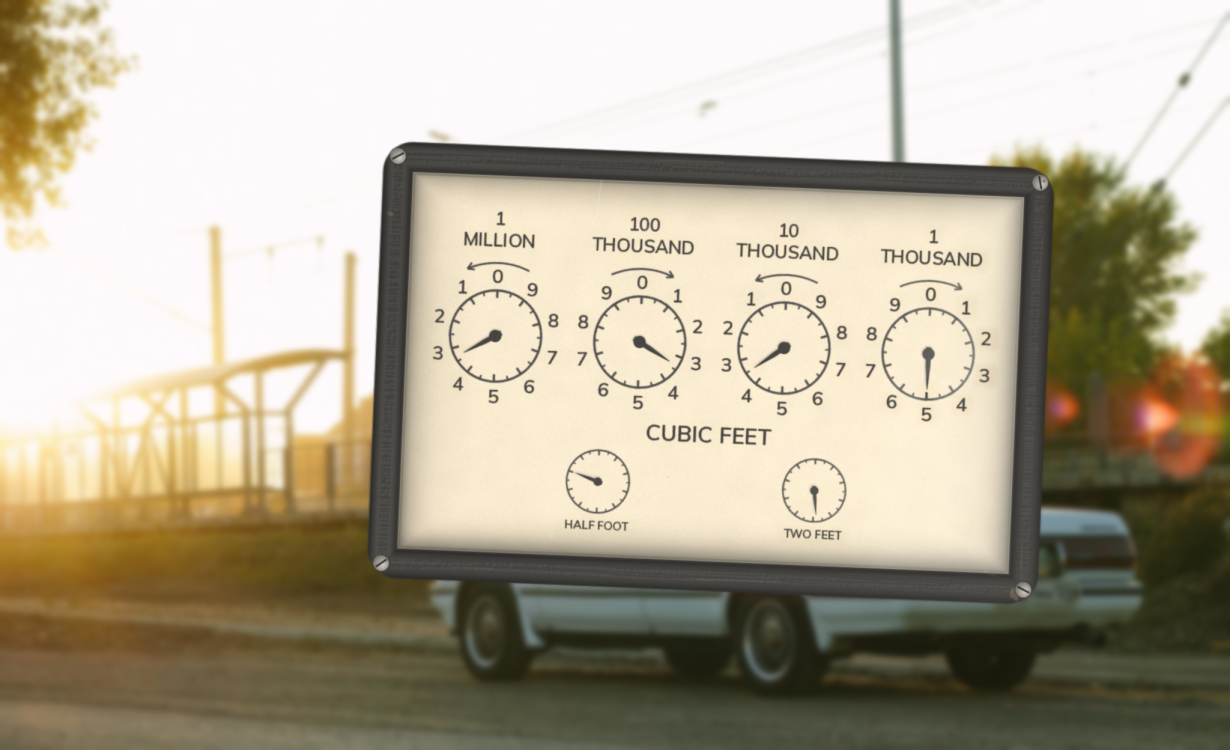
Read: 333500 ft³
